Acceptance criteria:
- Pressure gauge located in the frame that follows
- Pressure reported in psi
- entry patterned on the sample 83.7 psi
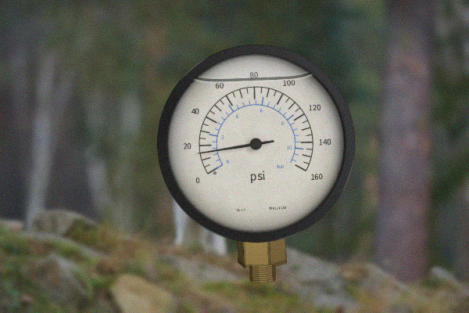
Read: 15 psi
